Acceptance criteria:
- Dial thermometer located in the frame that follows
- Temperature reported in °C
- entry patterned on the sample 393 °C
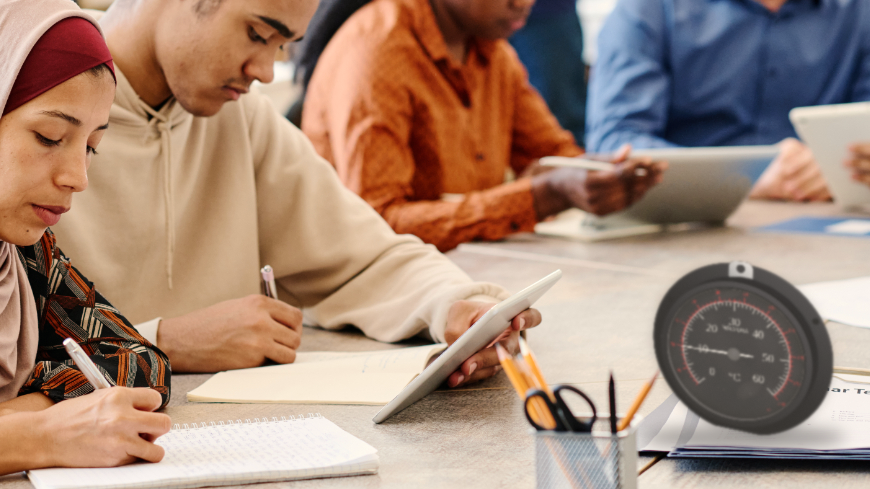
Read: 10 °C
